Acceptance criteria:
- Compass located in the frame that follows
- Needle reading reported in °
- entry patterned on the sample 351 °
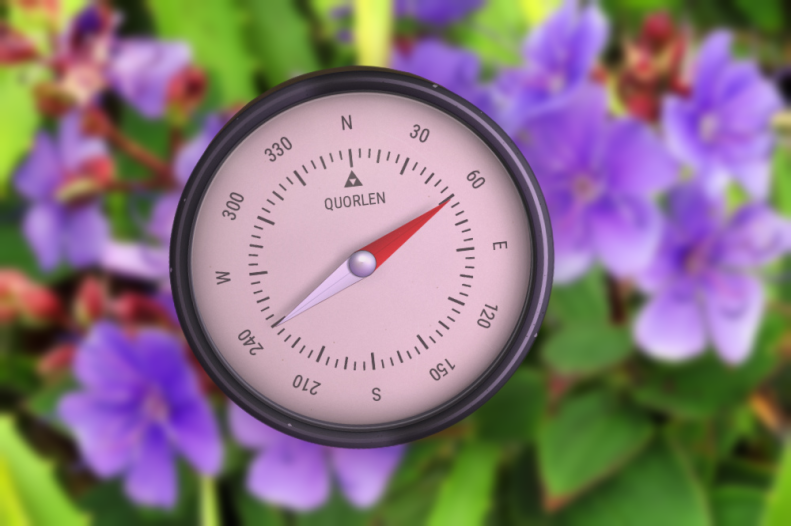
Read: 60 °
